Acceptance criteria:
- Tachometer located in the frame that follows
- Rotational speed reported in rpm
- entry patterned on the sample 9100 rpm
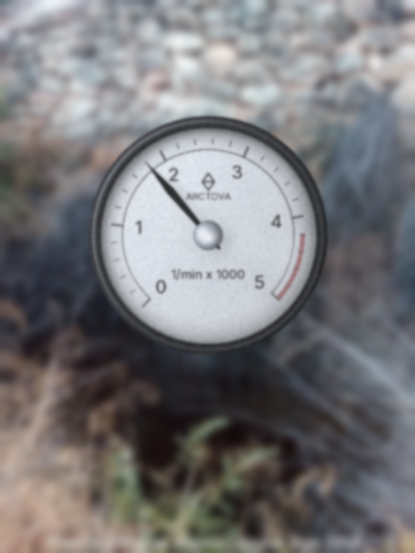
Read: 1800 rpm
